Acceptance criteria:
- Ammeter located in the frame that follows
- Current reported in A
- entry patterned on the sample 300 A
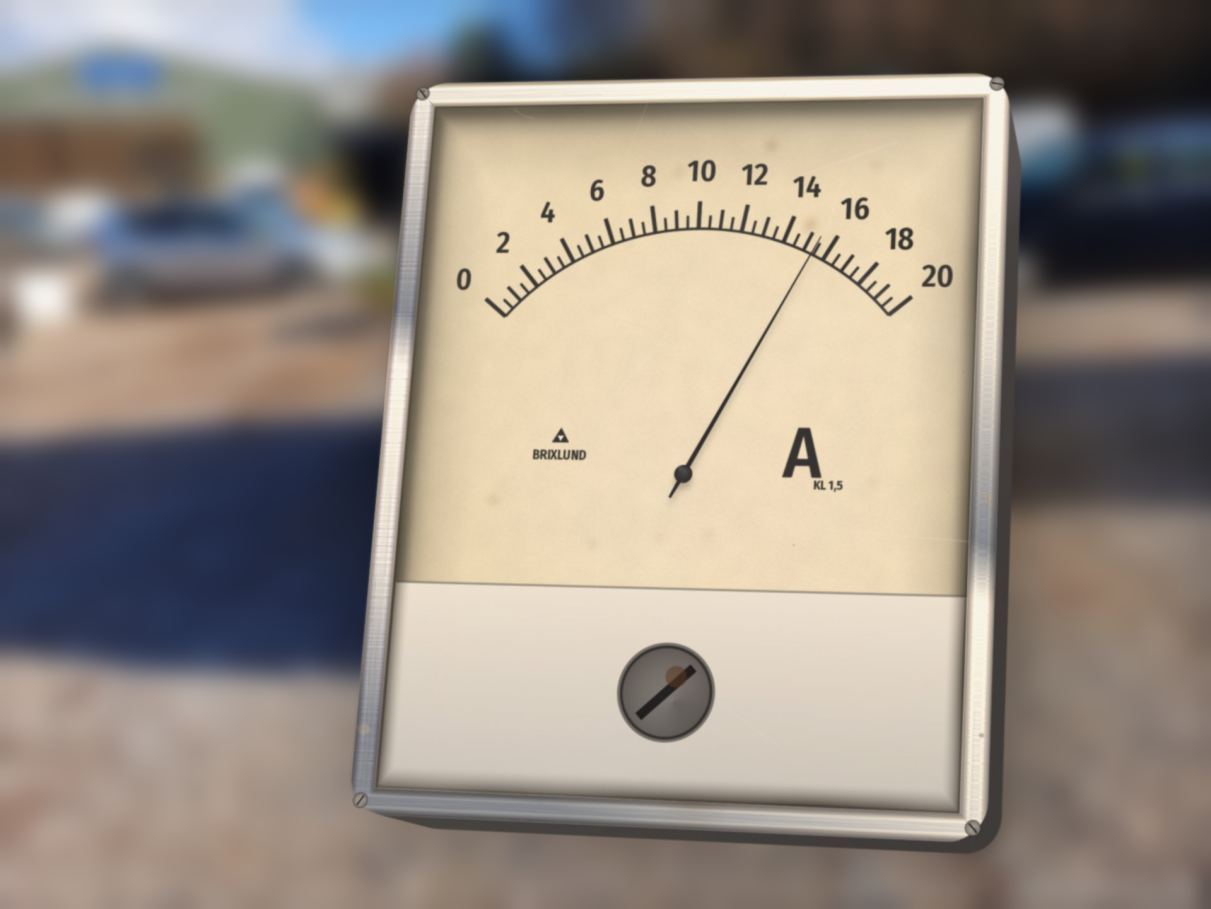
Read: 15.5 A
